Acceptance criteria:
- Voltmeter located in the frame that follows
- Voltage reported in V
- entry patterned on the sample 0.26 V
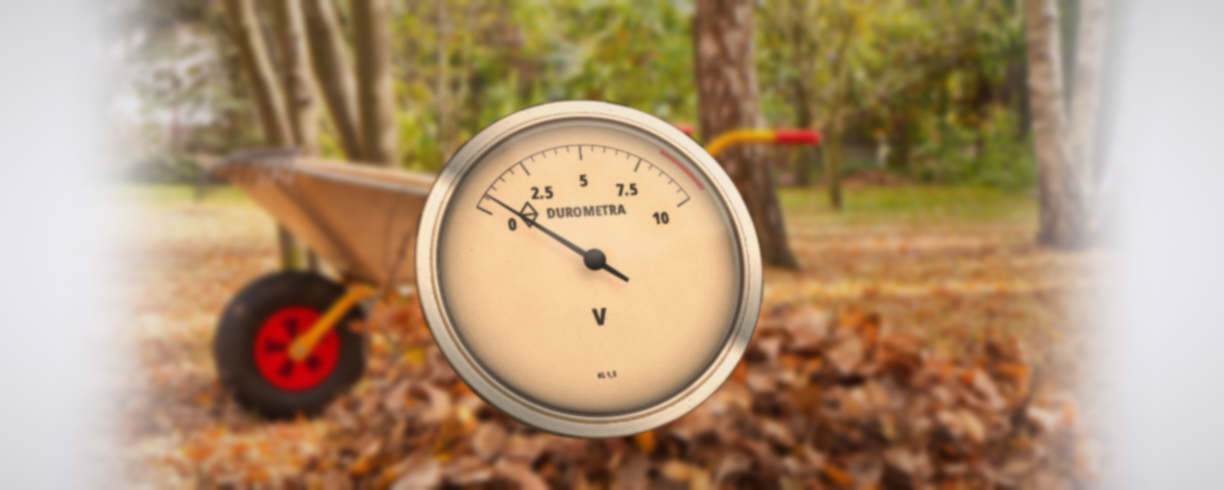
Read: 0.5 V
